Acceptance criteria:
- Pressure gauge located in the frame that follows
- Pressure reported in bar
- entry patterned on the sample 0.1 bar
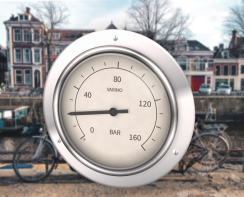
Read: 20 bar
